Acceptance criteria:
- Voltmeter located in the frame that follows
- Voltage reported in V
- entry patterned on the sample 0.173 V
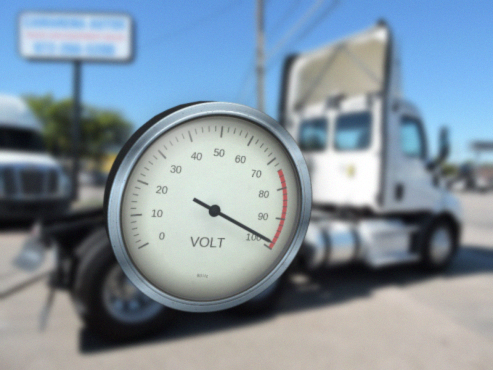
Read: 98 V
